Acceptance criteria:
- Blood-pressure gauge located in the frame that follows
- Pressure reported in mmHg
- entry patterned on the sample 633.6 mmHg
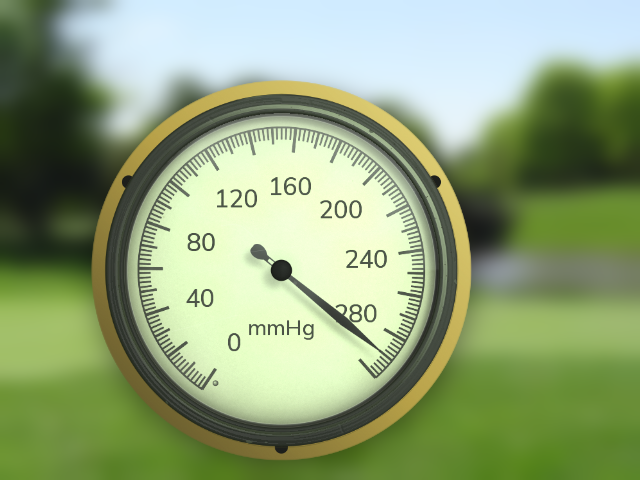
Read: 290 mmHg
